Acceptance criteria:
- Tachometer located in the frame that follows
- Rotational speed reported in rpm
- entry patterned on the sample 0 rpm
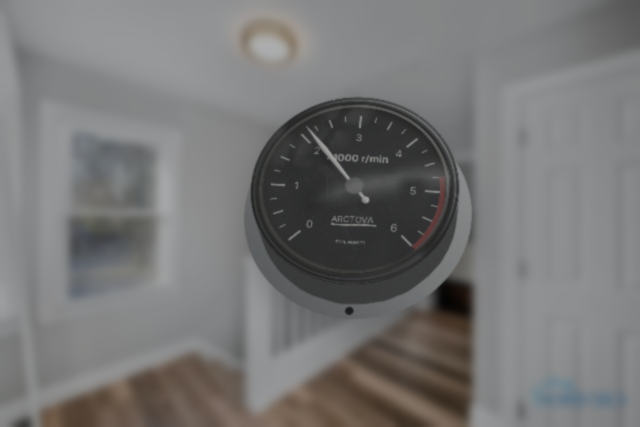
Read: 2125 rpm
